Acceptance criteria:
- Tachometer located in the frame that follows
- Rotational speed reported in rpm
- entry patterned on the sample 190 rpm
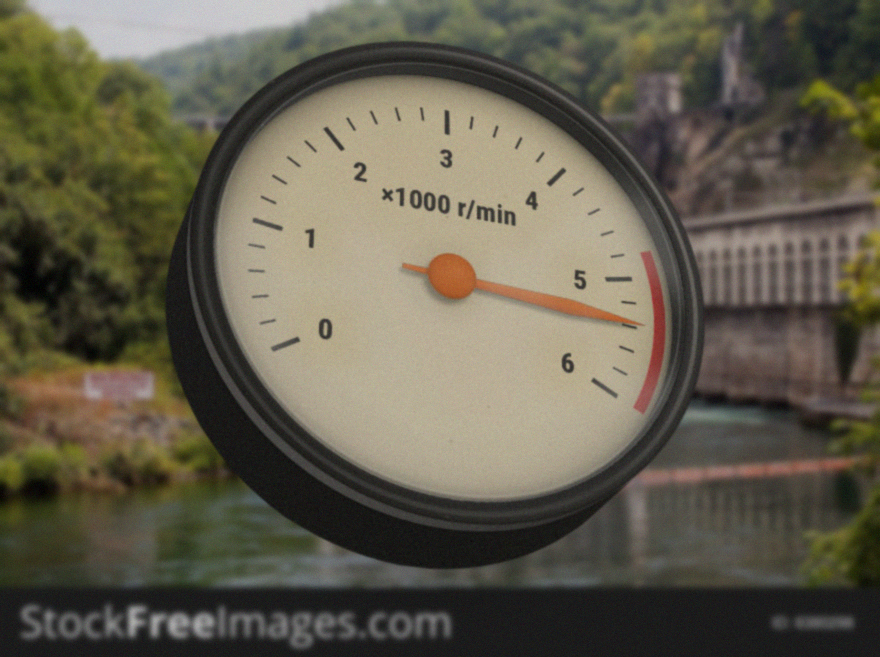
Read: 5400 rpm
